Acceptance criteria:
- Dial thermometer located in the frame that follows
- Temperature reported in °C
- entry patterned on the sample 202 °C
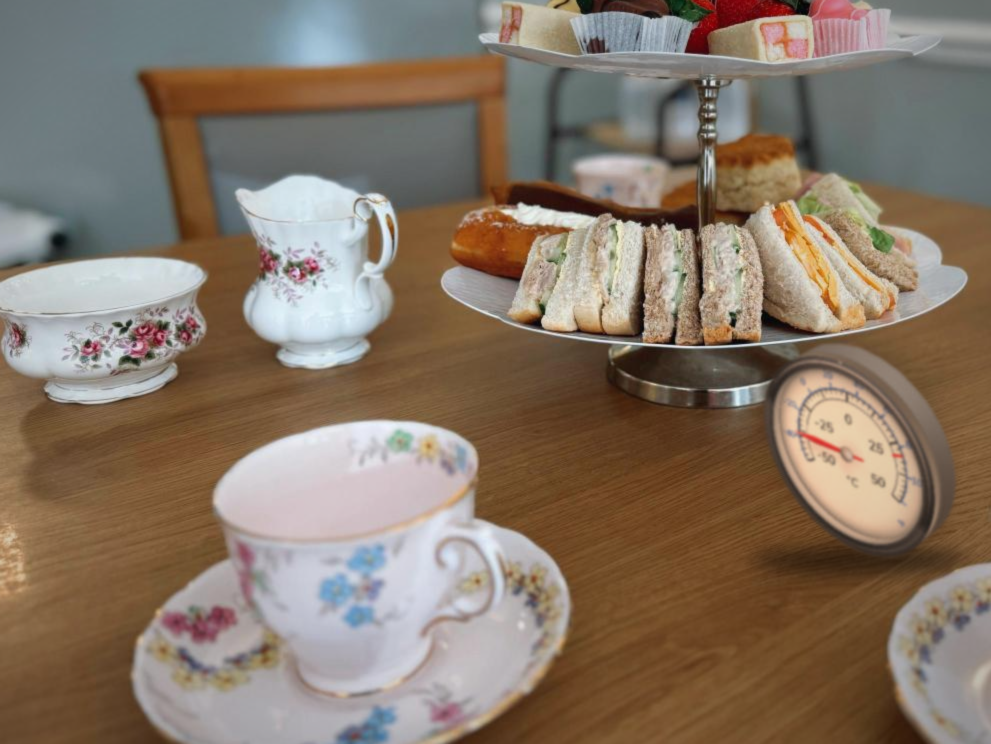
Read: -37.5 °C
